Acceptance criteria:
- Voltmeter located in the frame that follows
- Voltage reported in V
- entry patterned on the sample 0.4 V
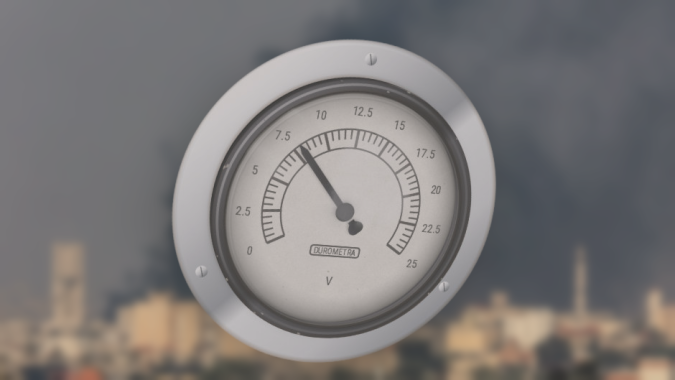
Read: 8 V
